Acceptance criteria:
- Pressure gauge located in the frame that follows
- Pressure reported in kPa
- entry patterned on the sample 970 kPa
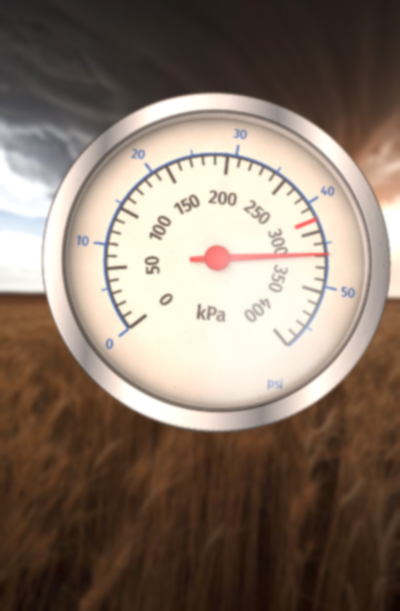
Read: 320 kPa
